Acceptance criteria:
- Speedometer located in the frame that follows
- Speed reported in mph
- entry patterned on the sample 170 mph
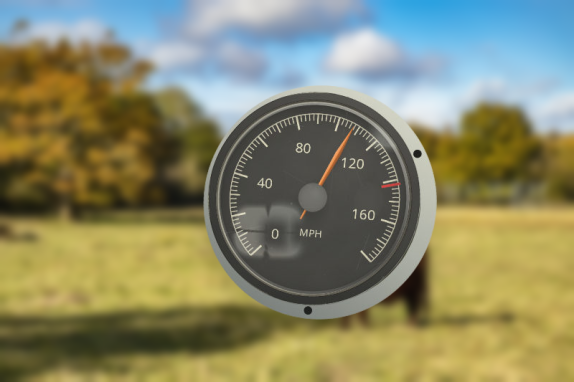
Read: 108 mph
